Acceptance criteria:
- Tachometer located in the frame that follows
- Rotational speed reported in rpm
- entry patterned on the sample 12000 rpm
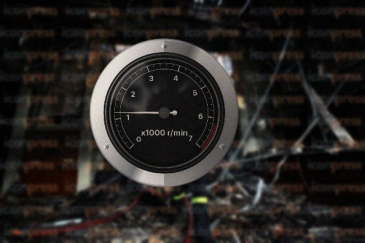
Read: 1200 rpm
